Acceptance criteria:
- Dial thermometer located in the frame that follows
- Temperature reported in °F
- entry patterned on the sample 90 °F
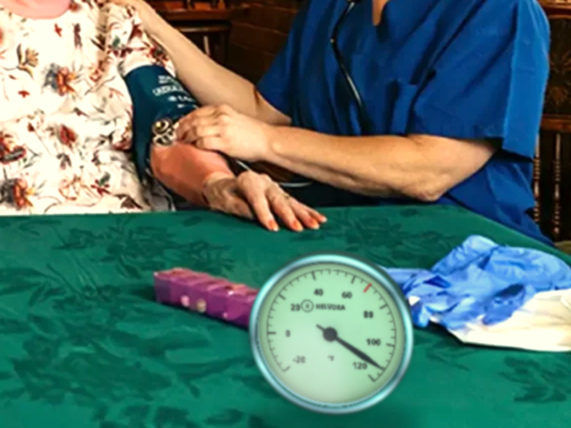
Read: 112 °F
